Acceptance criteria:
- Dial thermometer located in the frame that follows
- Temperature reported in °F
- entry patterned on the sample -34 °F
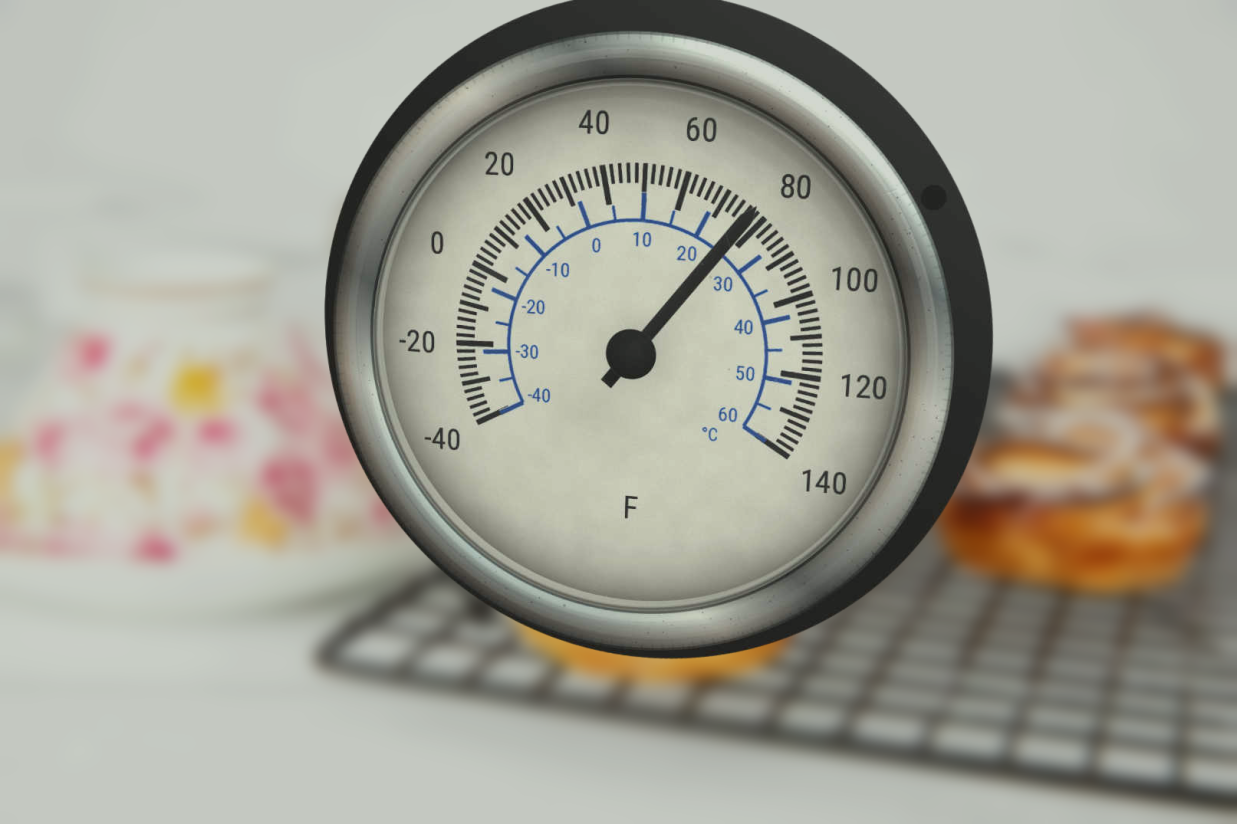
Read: 77 °F
